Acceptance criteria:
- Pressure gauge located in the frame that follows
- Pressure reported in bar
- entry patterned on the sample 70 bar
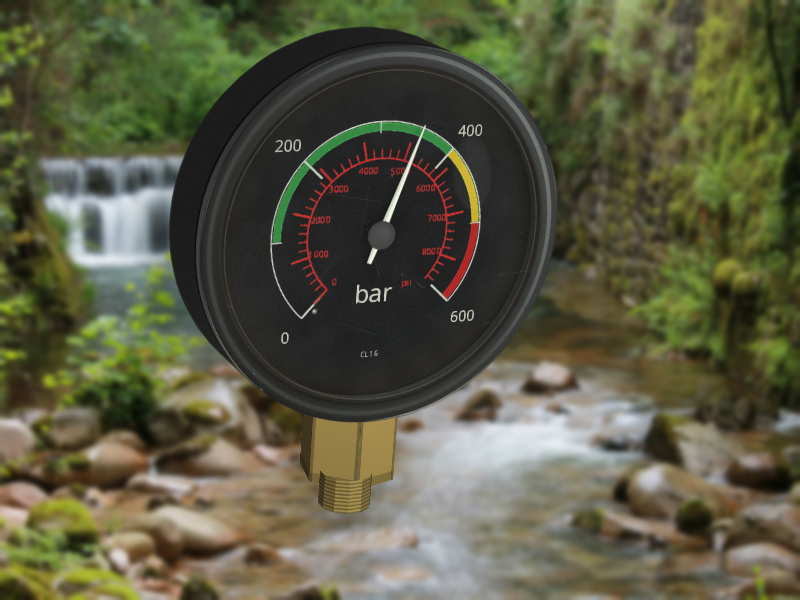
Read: 350 bar
